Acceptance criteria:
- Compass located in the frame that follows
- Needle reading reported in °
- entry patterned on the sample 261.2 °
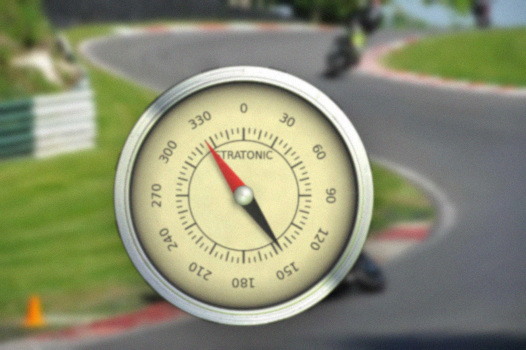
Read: 325 °
